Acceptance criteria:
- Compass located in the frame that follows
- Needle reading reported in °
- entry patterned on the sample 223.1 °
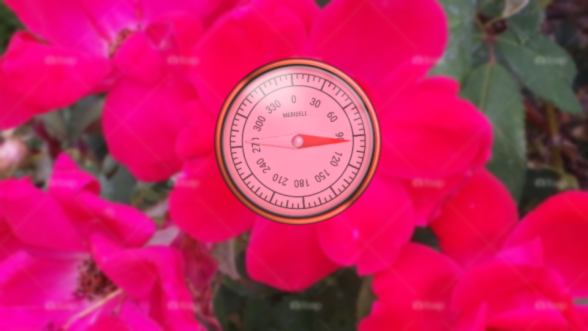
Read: 95 °
